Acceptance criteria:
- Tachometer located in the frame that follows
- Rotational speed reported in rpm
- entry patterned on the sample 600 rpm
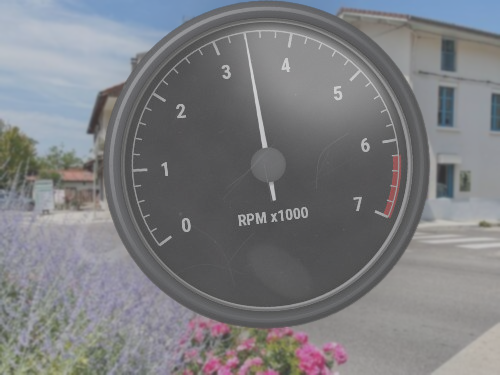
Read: 3400 rpm
